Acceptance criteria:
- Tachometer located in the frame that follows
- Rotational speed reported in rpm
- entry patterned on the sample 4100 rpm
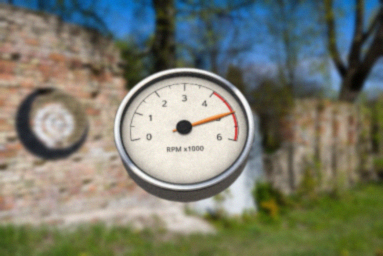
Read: 5000 rpm
